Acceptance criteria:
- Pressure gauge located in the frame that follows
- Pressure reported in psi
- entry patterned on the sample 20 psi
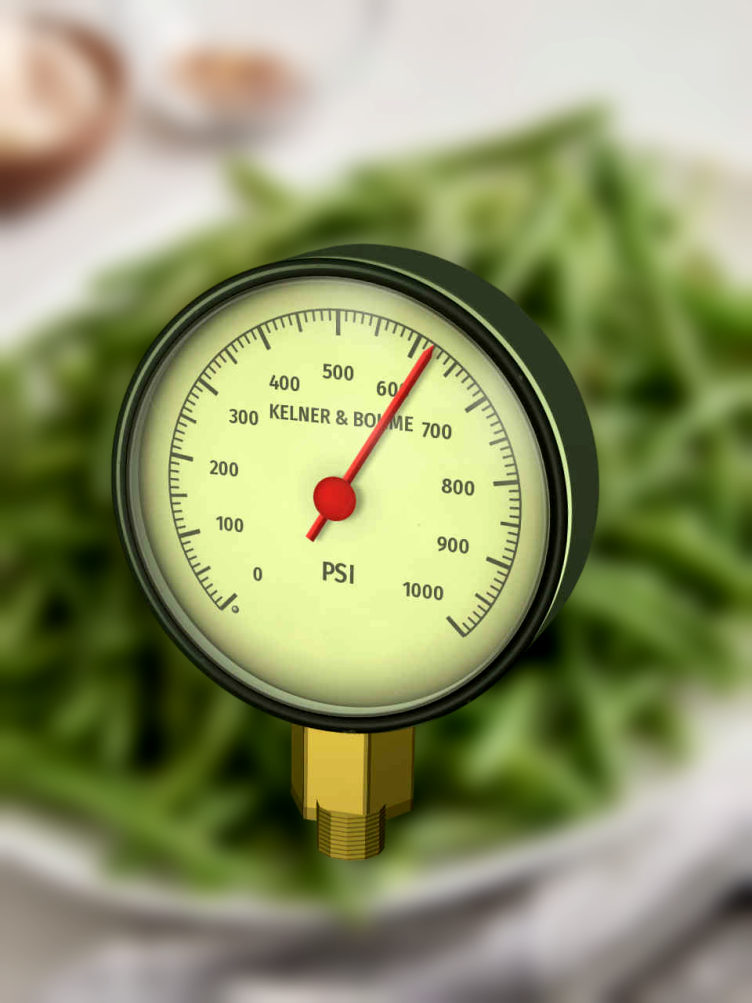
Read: 620 psi
